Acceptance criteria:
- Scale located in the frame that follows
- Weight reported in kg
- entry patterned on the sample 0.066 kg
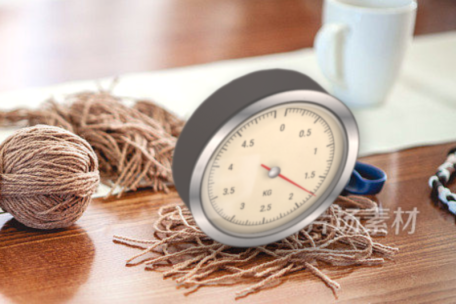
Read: 1.75 kg
